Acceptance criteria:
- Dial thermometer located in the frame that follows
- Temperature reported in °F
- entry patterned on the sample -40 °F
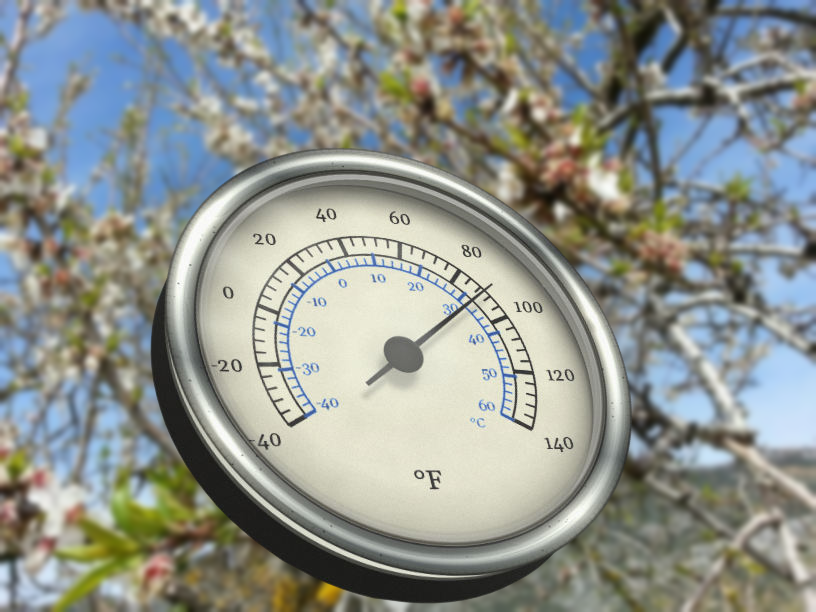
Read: 90 °F
